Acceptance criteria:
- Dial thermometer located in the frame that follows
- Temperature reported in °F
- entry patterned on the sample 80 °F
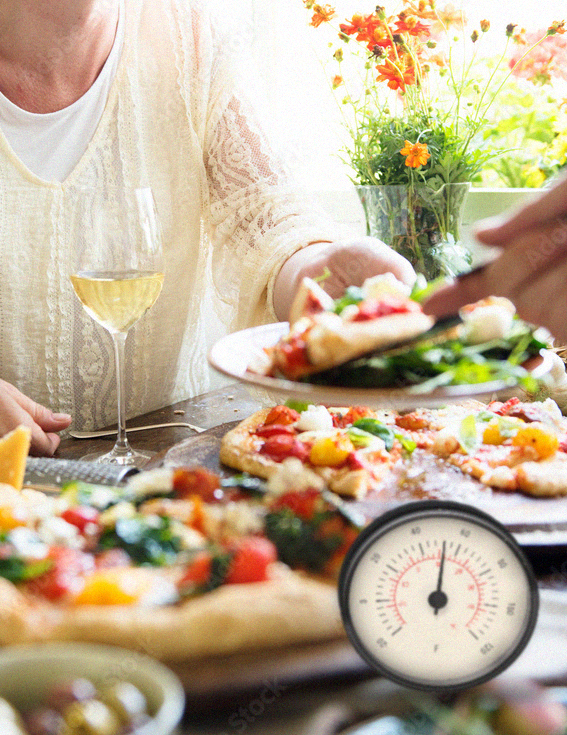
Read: 52 °F
